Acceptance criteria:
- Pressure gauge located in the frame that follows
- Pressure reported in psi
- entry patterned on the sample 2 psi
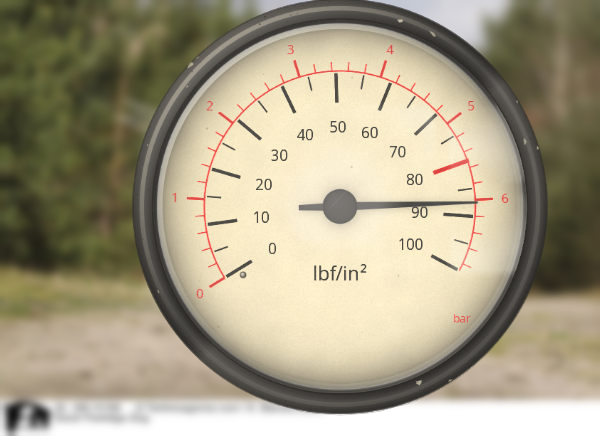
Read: 87.5 psi
